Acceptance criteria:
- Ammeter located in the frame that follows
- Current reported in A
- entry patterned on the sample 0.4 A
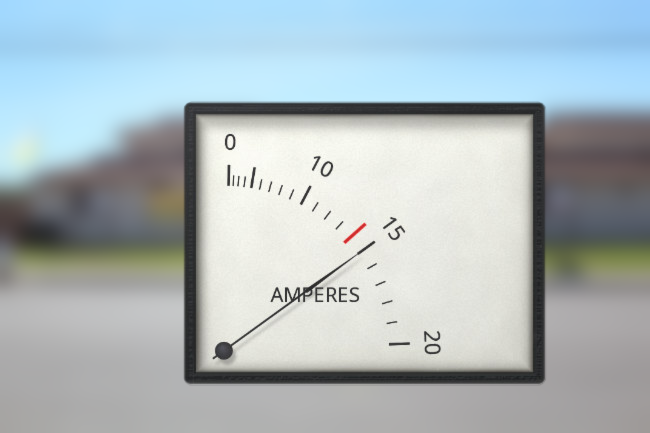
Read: 15 A
